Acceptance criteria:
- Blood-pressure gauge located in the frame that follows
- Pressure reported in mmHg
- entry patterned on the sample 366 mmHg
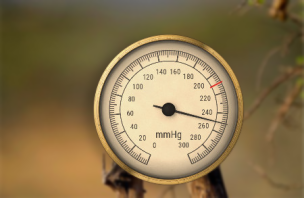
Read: 250 mmHg
